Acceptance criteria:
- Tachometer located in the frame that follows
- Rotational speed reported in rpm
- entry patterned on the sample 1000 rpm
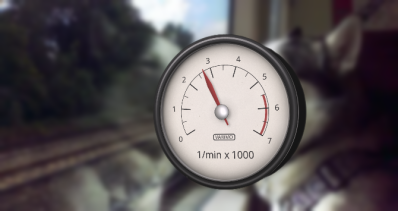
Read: 2750 rpm
